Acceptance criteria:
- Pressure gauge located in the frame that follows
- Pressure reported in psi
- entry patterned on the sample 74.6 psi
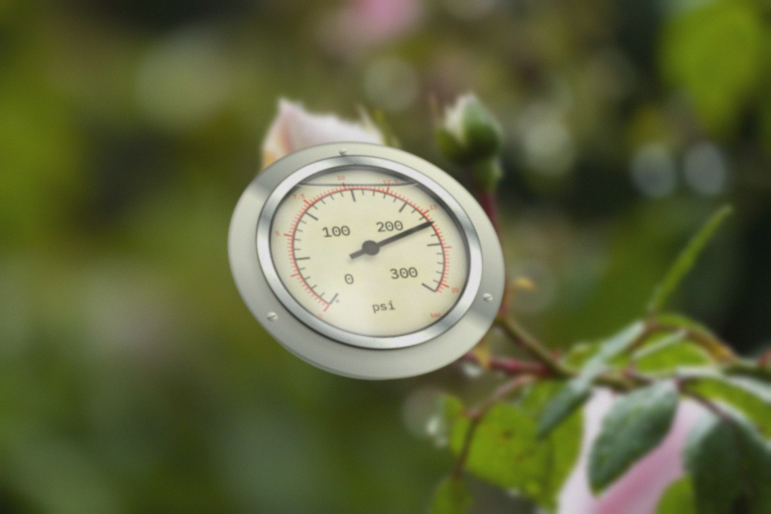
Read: 230 psi
